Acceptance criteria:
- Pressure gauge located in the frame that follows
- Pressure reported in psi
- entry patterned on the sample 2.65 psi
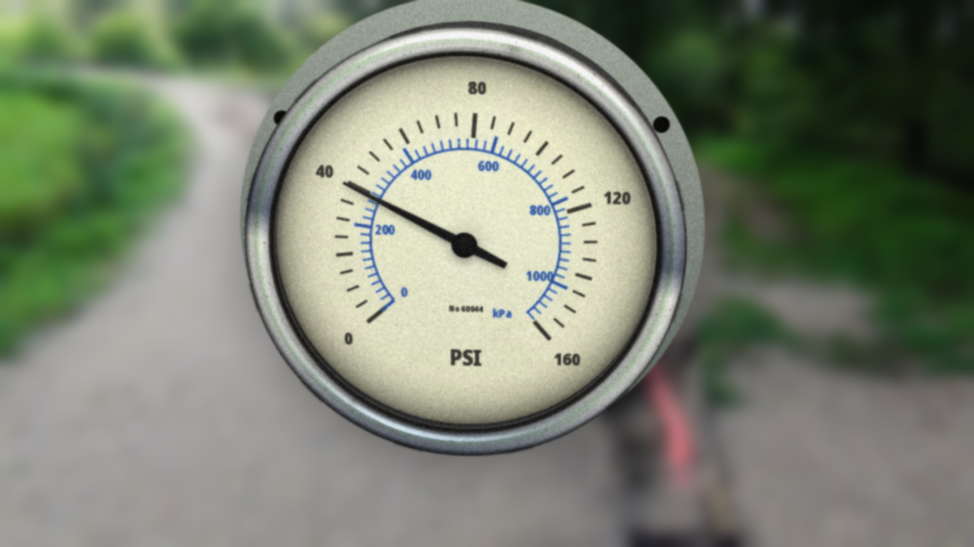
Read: 40 psi
